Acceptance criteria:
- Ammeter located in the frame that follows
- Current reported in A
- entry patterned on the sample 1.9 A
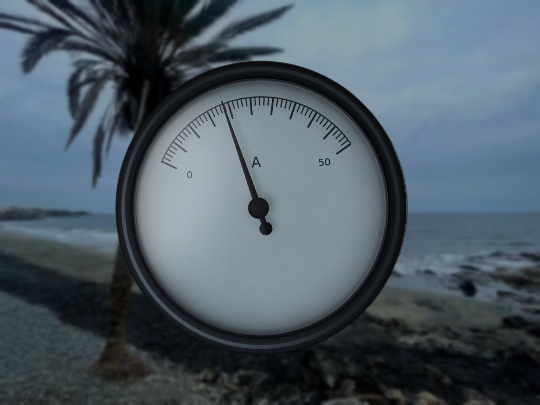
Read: 19 A
